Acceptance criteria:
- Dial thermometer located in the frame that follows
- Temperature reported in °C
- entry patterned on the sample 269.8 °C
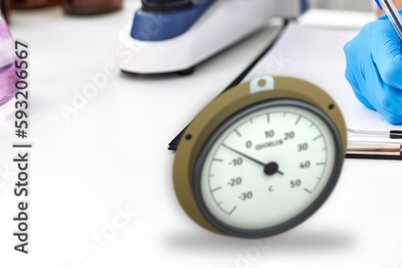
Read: -5 °C
